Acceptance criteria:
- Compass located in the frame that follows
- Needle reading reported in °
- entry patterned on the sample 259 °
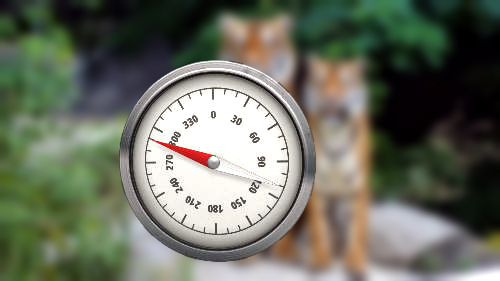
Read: 290 °
